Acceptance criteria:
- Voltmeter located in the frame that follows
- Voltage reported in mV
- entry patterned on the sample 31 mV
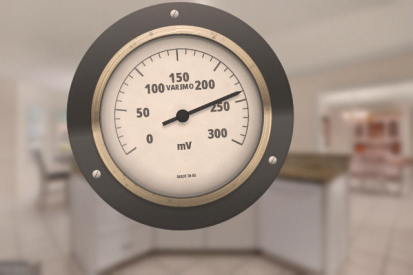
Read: 240 mV
